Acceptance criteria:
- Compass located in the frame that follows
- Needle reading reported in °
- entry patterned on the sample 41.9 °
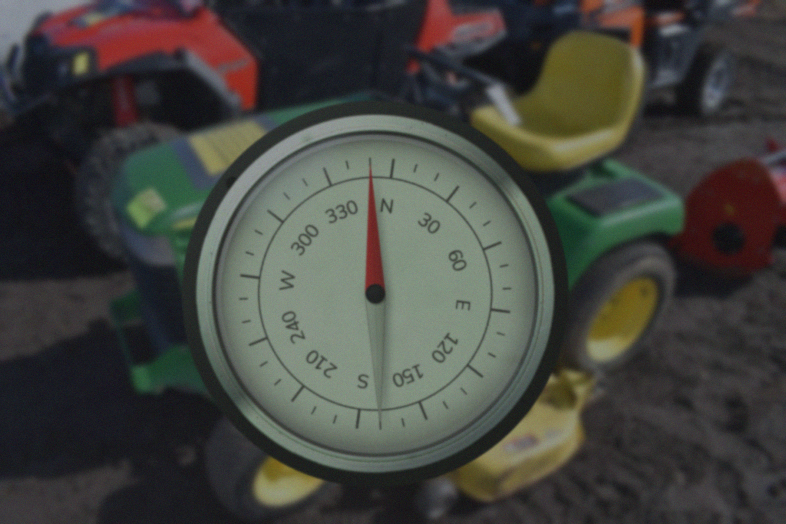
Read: 350 °
